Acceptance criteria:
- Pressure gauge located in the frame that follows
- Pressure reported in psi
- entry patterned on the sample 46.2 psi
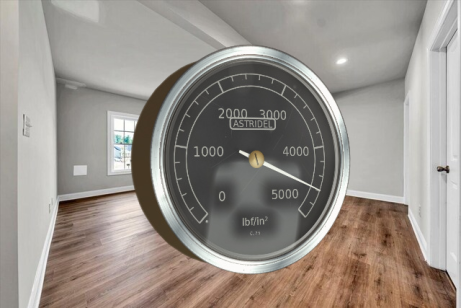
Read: 4600 psi
